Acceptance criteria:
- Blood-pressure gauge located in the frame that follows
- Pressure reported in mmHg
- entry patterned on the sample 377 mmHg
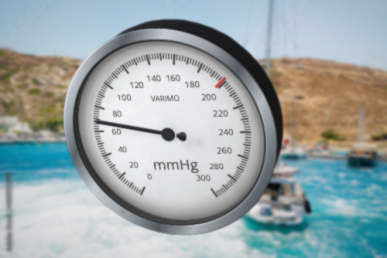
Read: 70 mmHg
